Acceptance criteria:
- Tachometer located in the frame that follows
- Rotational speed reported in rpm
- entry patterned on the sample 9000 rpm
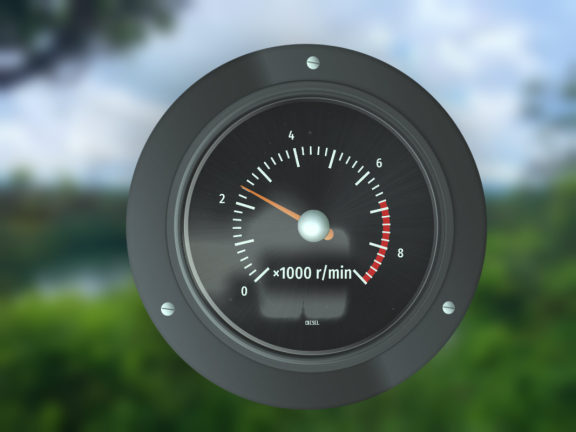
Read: 2400 rpm
